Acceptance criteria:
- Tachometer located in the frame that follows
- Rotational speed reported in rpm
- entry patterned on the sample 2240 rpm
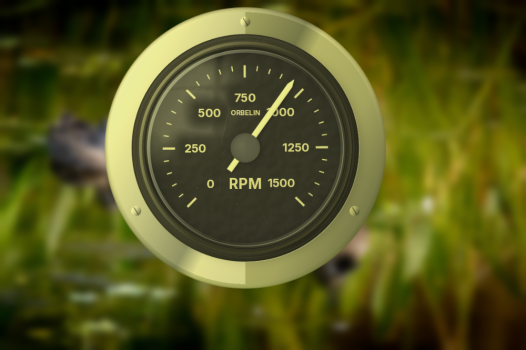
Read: 950 rpm
